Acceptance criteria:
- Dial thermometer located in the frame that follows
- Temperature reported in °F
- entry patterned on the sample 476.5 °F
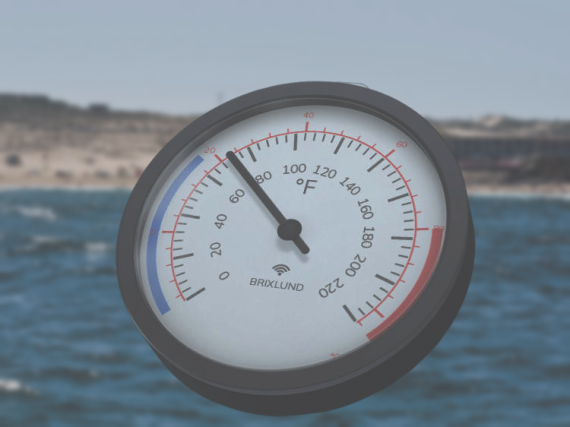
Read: 72 °F
